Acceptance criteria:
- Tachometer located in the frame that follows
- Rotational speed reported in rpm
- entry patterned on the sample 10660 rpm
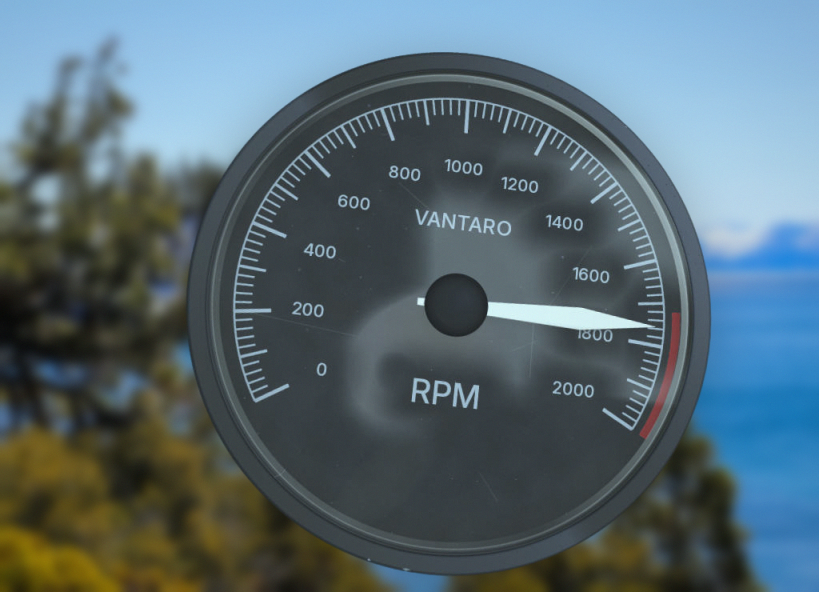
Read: 1760 rpm
